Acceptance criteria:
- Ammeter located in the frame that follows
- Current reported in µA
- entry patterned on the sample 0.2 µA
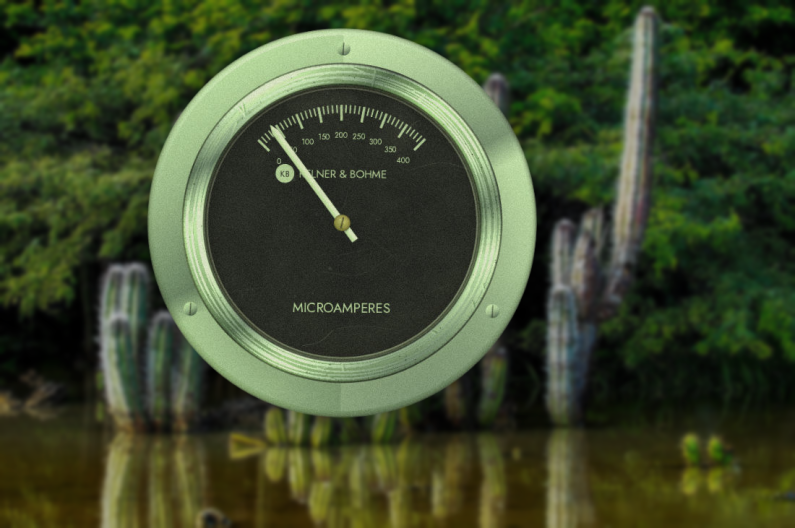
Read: 40 µA
